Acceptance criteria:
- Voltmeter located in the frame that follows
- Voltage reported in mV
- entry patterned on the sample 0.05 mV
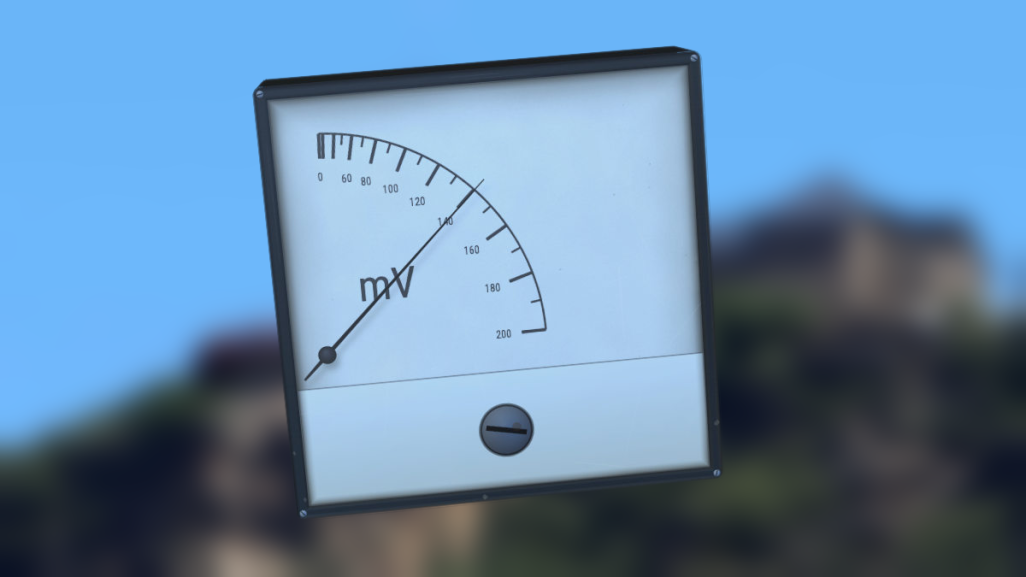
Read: 140 mV
